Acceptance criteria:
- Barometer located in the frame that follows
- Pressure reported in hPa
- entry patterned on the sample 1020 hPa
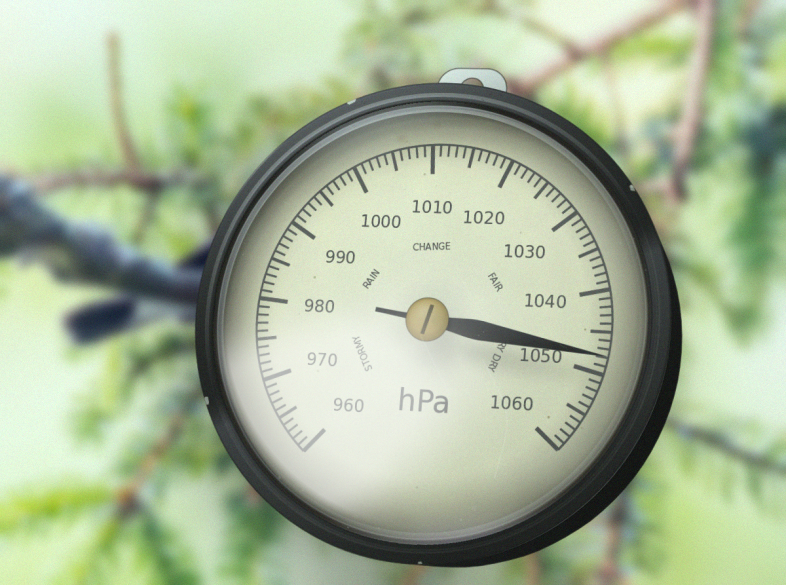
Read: 1048 hPa
